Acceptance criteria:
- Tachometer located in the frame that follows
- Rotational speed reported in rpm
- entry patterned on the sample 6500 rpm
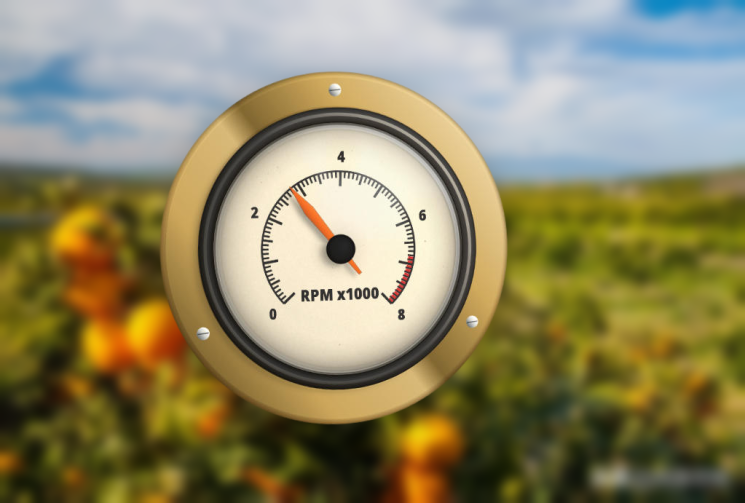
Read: 2800 rpm
